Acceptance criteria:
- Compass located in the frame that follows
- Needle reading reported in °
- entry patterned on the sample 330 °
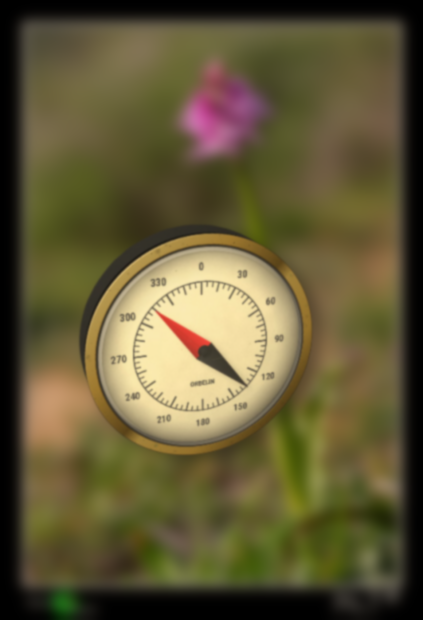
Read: 315 °
